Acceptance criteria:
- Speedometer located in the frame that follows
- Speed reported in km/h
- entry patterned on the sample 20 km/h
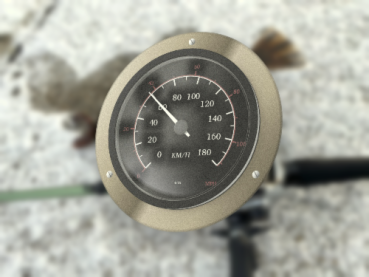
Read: 60 km/h
